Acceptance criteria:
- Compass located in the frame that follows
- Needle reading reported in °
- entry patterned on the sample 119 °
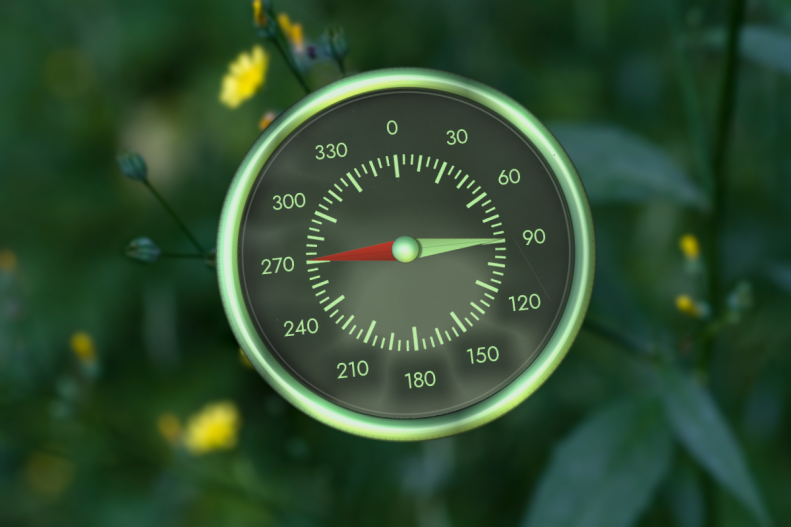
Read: 270 °
